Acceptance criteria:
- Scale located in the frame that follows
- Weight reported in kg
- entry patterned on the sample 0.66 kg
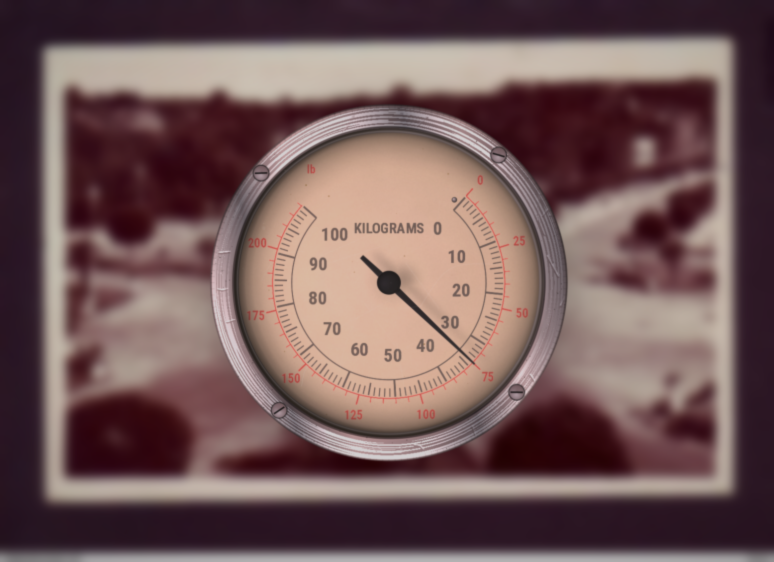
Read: 34 kg
